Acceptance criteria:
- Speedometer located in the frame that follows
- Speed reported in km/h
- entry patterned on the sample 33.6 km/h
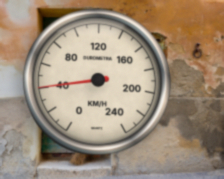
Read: 40 km/h
